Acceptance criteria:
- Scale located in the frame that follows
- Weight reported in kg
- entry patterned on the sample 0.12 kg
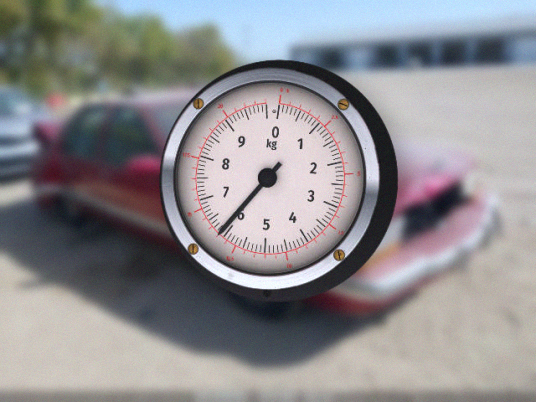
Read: 6.1 kg
